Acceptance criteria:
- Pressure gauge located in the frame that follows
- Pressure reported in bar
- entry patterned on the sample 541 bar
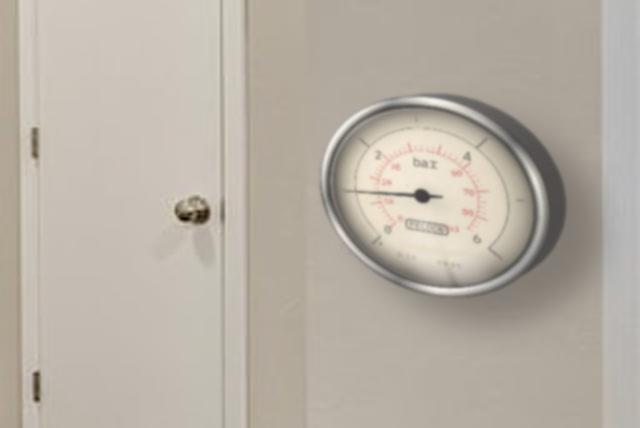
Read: 1 bar
